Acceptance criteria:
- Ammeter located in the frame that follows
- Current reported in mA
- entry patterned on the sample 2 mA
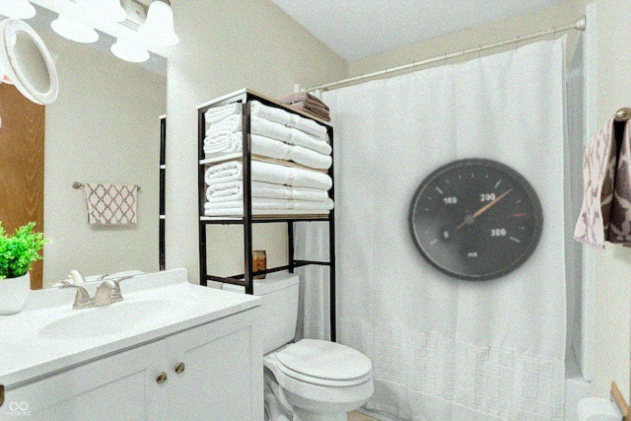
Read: 220 mA
